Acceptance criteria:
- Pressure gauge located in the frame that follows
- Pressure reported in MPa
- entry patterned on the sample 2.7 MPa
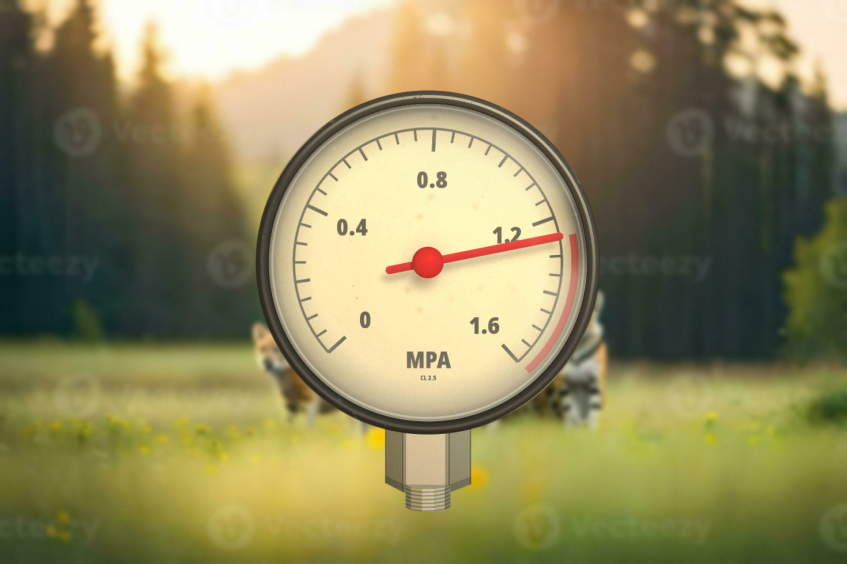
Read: 1.25 MPa
